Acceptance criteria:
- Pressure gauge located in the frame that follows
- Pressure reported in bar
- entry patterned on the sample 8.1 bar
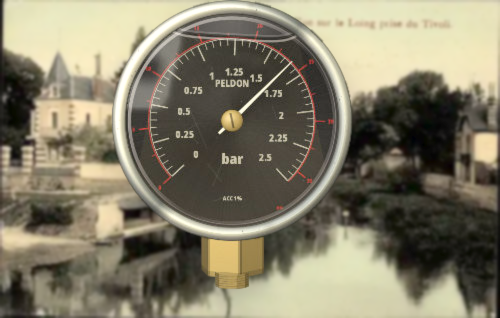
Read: 1.65 bar
